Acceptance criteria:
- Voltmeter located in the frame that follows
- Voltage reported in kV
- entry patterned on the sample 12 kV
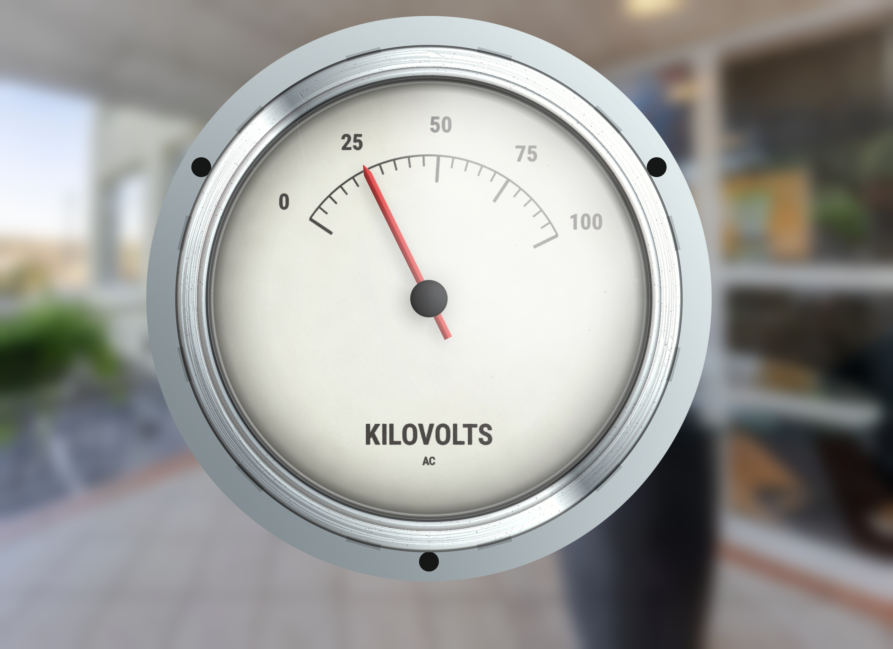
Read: 25 kV
